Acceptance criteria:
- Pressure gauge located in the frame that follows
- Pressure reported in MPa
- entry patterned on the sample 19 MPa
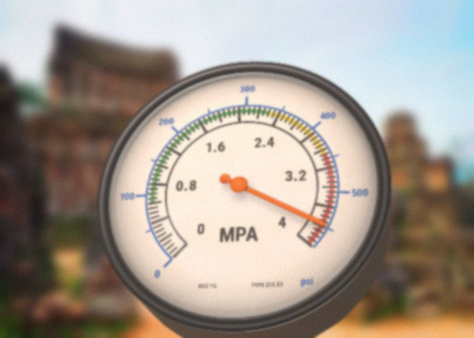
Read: 3.8 MPa
